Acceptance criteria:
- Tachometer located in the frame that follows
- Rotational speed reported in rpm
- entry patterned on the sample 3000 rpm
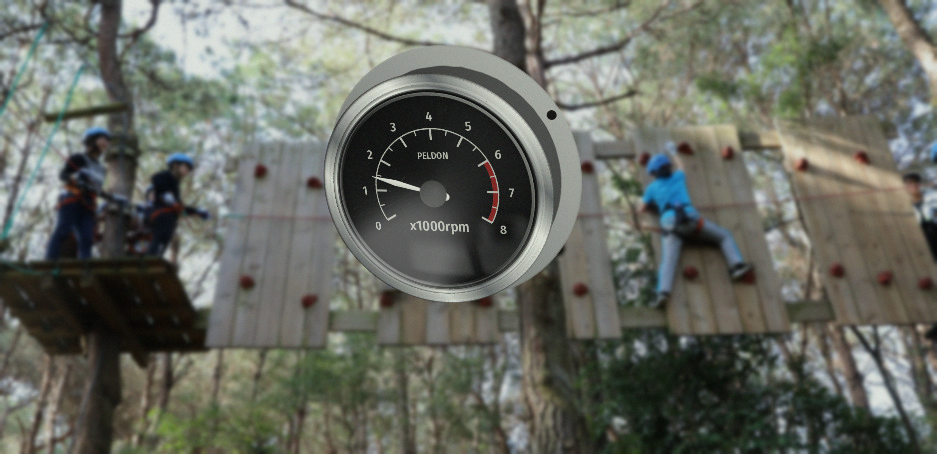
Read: 1500 rpm
